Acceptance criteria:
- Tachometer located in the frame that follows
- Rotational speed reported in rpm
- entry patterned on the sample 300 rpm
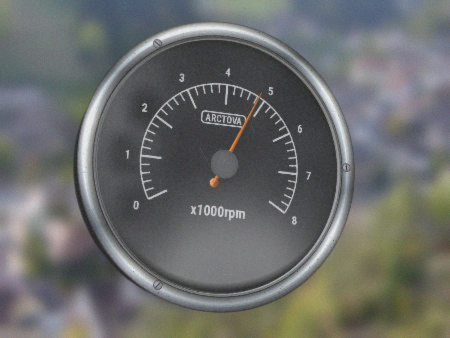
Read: 4800 rpm
